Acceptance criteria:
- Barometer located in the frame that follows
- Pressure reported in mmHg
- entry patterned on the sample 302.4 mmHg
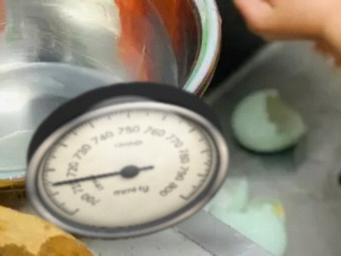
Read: 715 mmHg
